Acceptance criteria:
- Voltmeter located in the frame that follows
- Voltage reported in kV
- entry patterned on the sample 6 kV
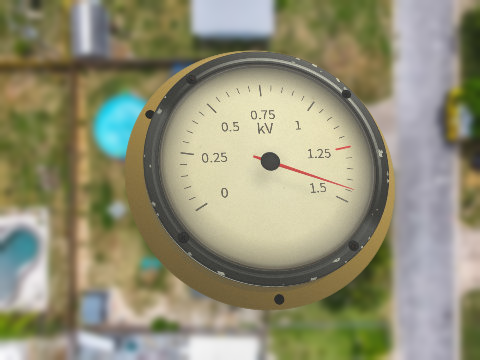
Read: 1.45 kV
